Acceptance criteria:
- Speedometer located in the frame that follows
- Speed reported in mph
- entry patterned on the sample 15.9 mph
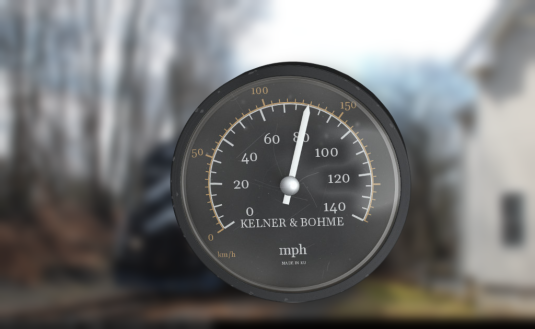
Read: 80 mph
